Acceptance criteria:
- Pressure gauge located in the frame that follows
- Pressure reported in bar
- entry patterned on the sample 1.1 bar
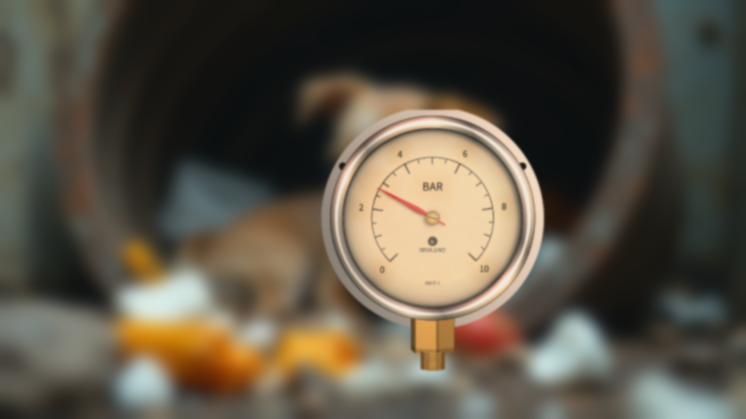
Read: 2.75 bar
